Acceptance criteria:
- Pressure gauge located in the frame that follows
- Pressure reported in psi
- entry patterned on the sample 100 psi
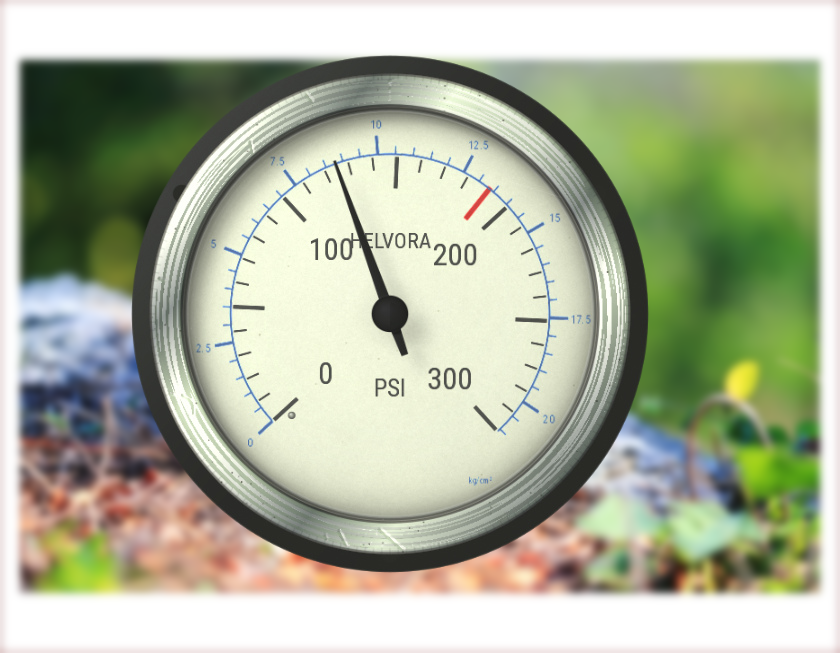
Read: 125 psi
